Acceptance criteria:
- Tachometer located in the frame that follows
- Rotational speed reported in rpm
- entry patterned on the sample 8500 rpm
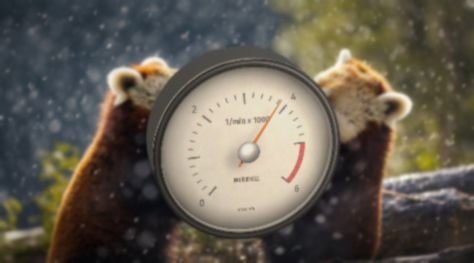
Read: 3800 rpm
